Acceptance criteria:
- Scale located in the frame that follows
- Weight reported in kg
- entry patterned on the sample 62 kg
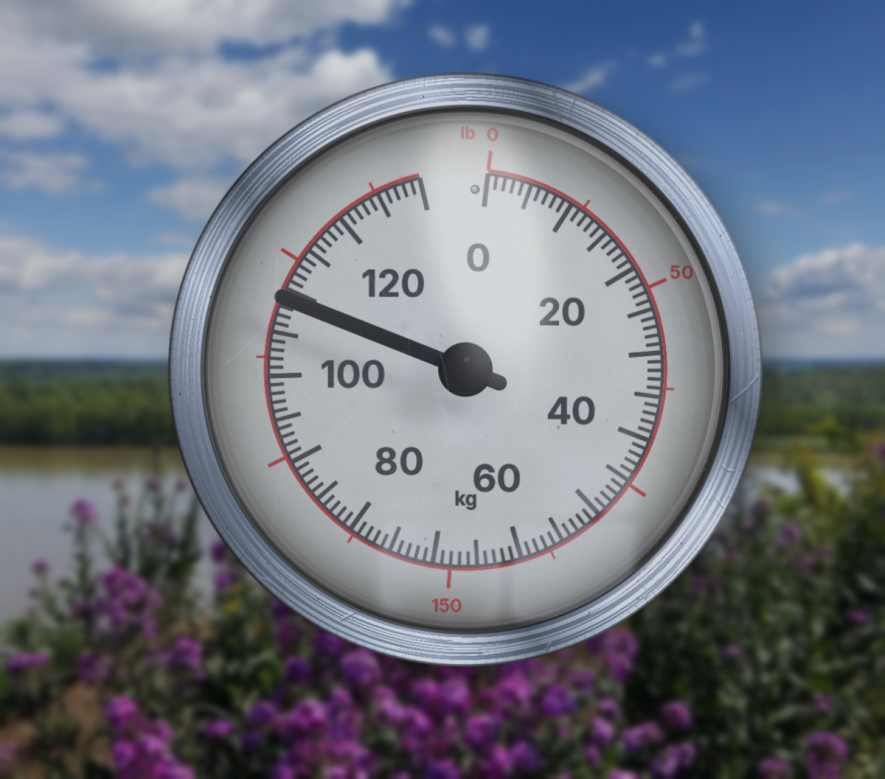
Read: 109 kg
